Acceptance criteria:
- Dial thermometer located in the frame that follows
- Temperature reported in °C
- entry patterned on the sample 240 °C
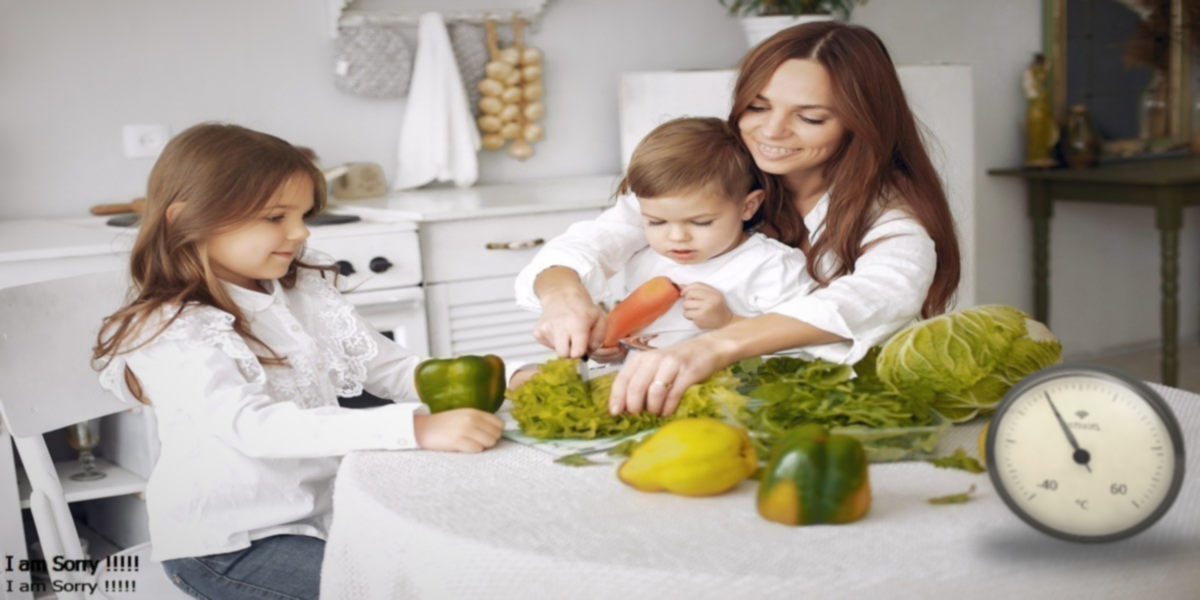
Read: 0 °C
